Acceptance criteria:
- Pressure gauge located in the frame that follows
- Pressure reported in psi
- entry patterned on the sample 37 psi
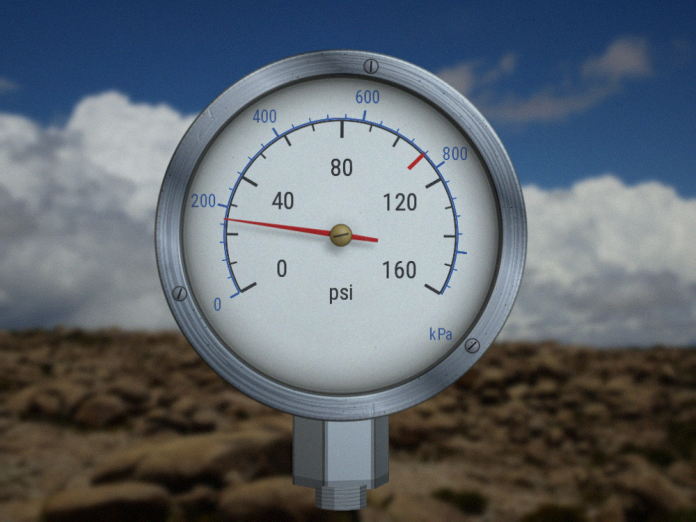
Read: 25 psi
